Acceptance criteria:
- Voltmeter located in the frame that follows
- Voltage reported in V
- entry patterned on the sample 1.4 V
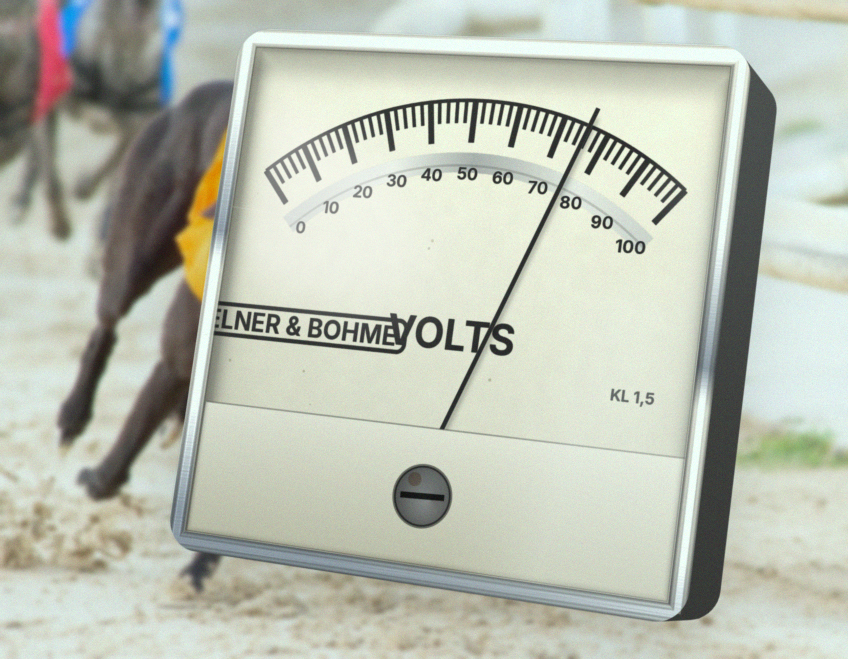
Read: 76 V
